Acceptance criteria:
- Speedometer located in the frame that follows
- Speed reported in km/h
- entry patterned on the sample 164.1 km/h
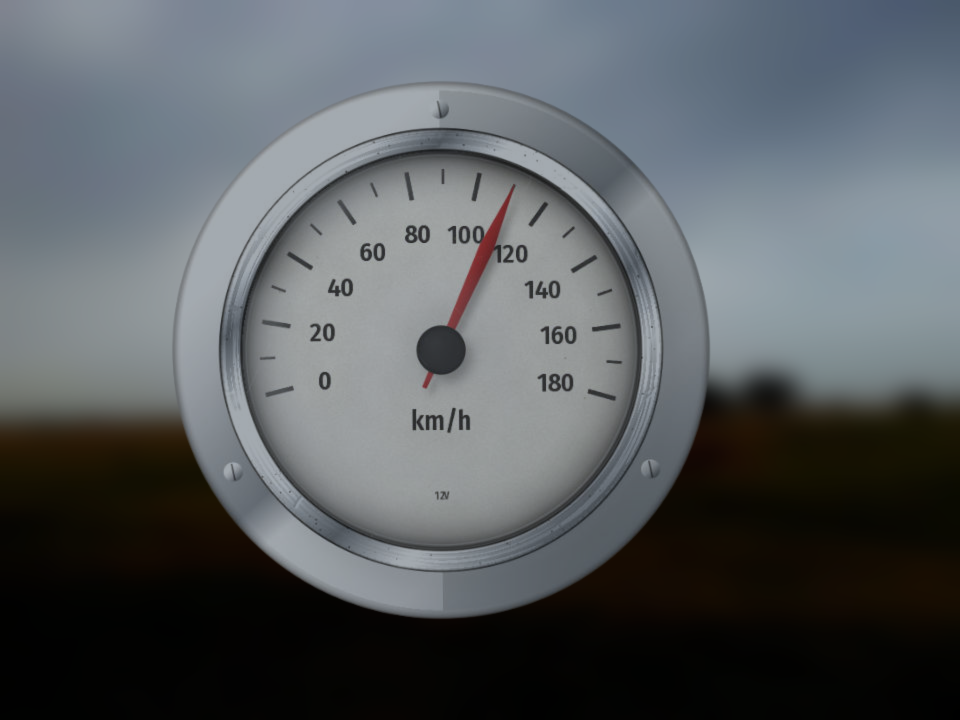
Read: 110 km/h
